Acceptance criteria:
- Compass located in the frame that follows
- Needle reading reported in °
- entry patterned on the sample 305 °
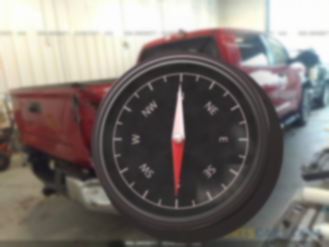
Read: 180 °
